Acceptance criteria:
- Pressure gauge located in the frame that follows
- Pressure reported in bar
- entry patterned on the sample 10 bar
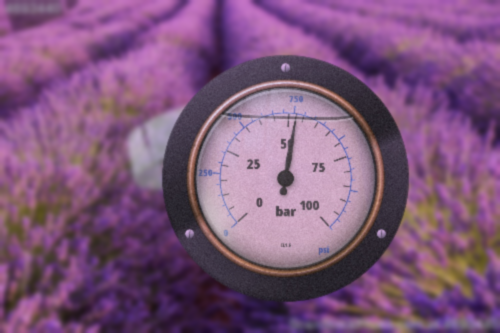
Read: 52.5 bar
